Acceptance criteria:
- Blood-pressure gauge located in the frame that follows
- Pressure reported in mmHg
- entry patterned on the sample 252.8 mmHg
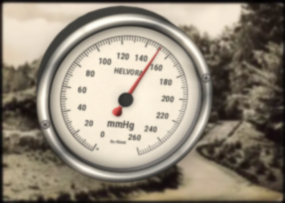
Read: 150 mmHg
